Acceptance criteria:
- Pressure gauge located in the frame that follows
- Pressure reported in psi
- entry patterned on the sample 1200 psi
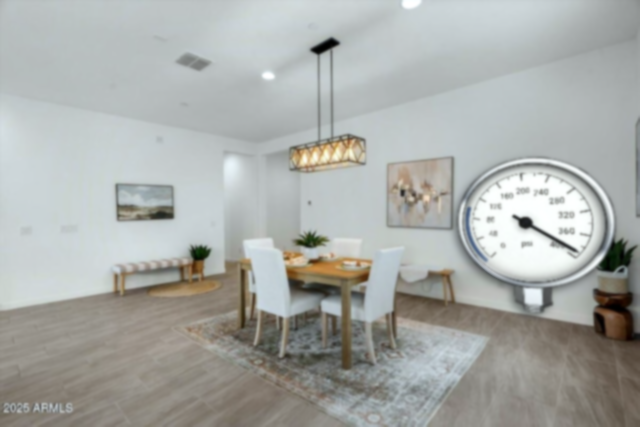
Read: 390 psi
